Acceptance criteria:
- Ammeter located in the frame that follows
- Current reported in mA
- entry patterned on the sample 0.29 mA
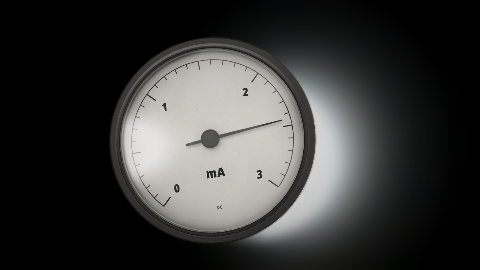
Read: 2.45 mA
